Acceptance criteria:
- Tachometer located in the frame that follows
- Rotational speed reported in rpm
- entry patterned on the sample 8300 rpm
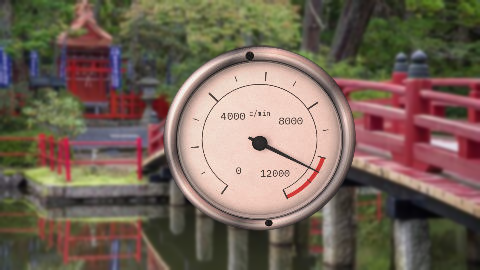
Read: 10500 rpm
